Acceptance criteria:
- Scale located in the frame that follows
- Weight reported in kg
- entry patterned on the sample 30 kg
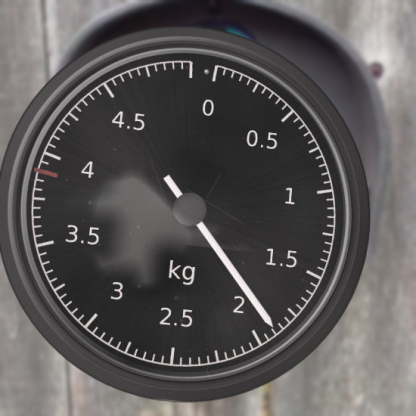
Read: 1.9 kg
